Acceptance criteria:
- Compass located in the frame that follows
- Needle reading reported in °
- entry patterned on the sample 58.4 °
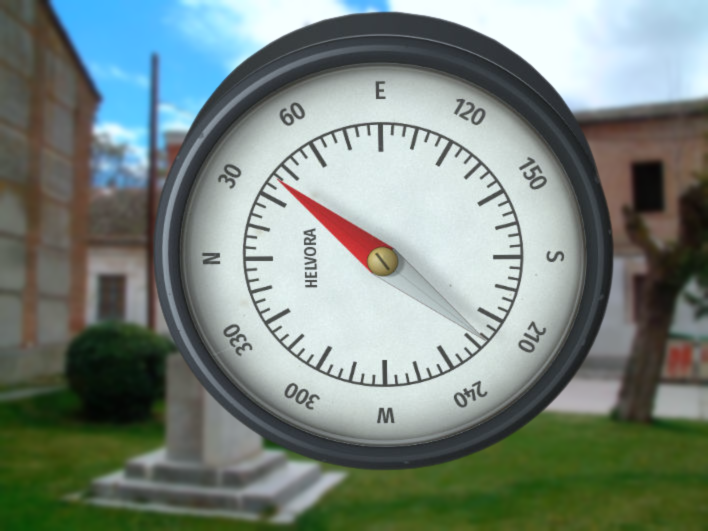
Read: 40 °
